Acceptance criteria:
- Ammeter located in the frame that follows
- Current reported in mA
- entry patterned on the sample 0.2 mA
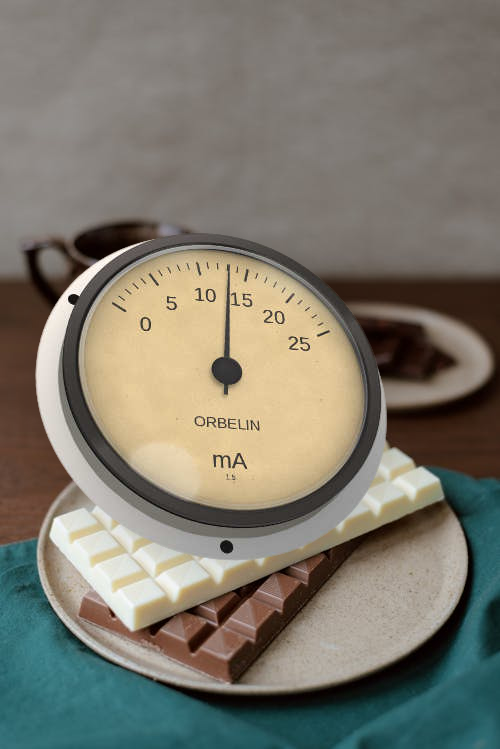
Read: 13 mA
